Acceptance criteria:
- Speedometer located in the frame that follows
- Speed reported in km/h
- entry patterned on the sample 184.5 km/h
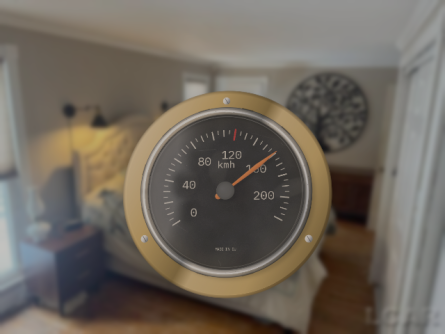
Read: 160 km/h
